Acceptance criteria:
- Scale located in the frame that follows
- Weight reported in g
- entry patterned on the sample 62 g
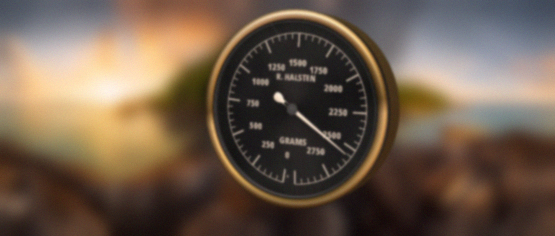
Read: 2550 g
